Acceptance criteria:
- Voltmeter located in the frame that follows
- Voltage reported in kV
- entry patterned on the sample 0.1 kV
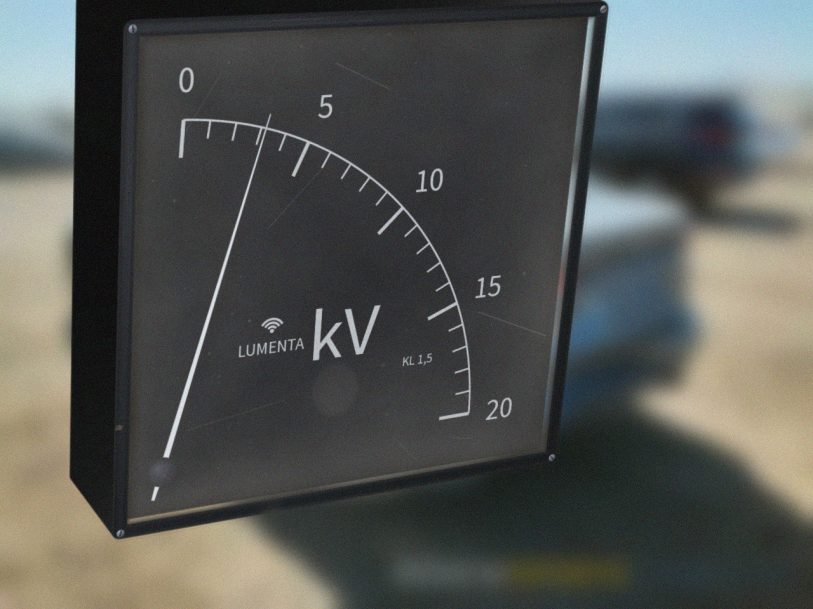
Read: 3 kV
